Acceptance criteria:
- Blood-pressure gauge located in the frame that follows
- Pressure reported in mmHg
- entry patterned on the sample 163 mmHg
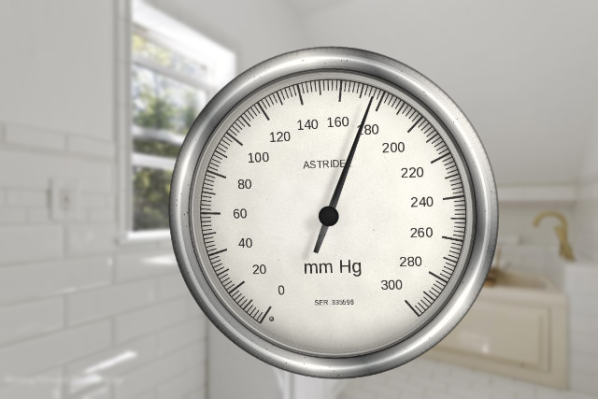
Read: 176 mmHg
